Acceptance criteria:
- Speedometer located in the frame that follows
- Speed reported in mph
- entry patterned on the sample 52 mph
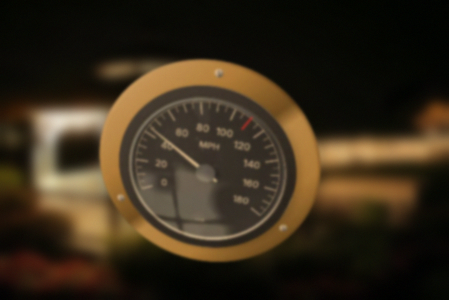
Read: 45 mph
